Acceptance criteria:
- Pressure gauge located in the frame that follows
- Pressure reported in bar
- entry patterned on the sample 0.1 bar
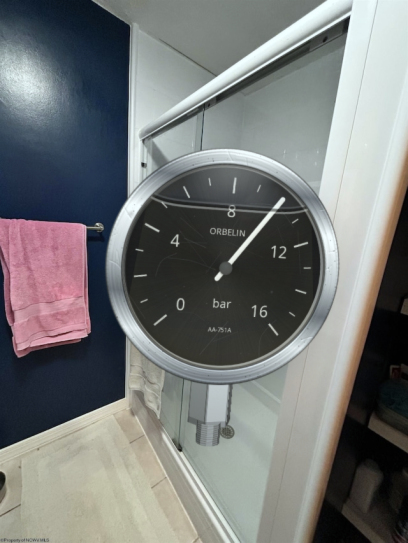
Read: 10 bar
